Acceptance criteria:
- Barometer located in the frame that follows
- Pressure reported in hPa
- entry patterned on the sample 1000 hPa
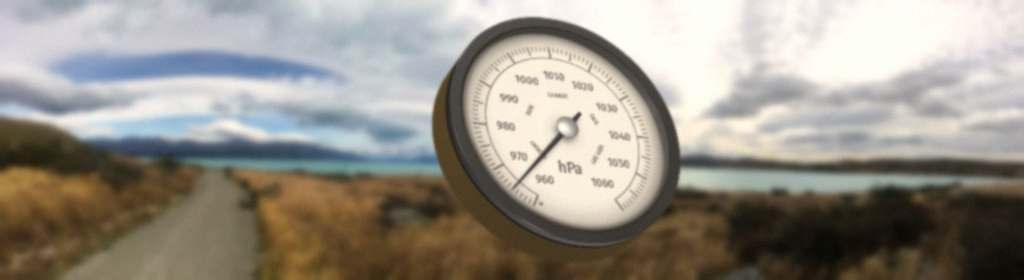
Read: 965 hPa
